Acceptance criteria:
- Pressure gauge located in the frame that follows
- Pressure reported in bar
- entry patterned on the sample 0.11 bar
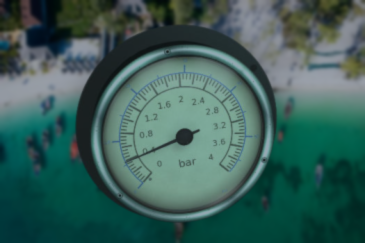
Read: 0.4 bar
